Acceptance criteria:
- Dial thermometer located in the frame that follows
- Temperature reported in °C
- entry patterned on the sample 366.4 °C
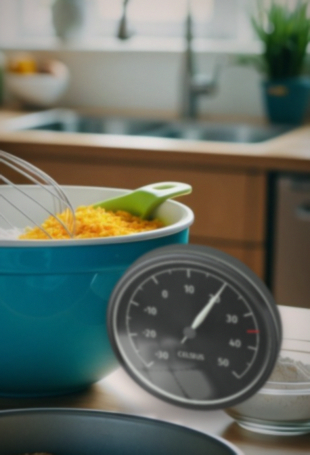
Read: 20 °C
